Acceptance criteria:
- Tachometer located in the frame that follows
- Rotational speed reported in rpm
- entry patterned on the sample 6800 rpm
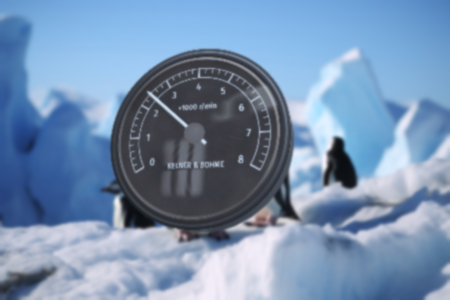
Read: 2400 rpm
